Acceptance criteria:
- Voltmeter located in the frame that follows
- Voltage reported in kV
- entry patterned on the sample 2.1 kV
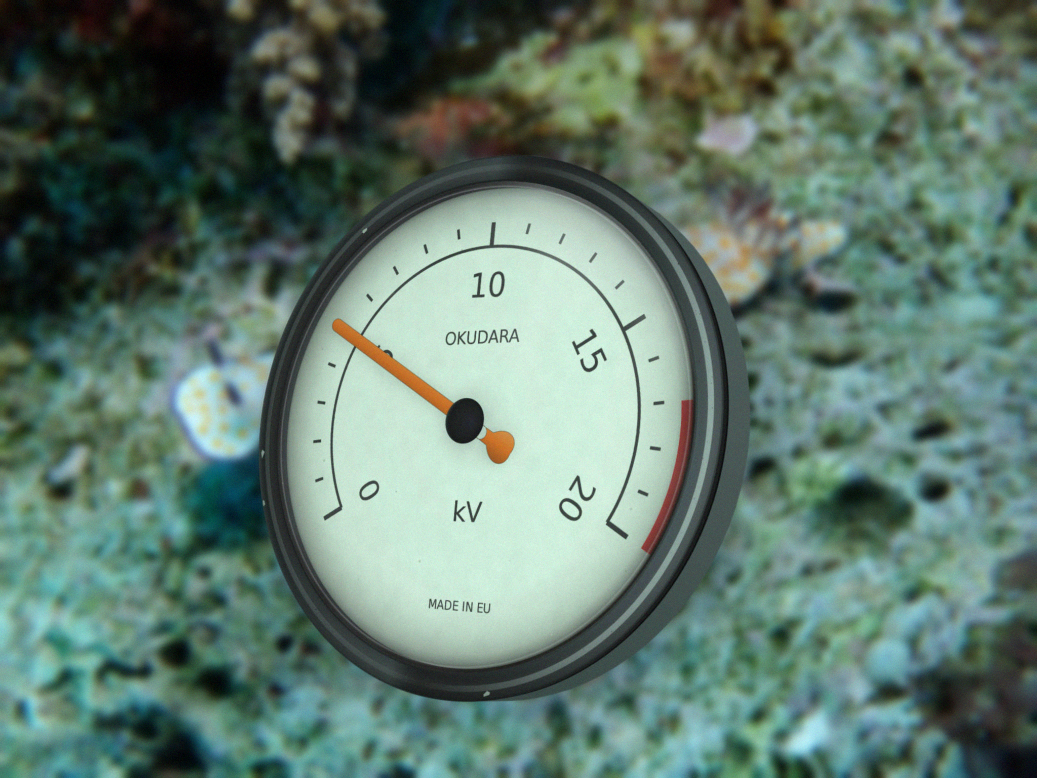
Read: 5 kV
